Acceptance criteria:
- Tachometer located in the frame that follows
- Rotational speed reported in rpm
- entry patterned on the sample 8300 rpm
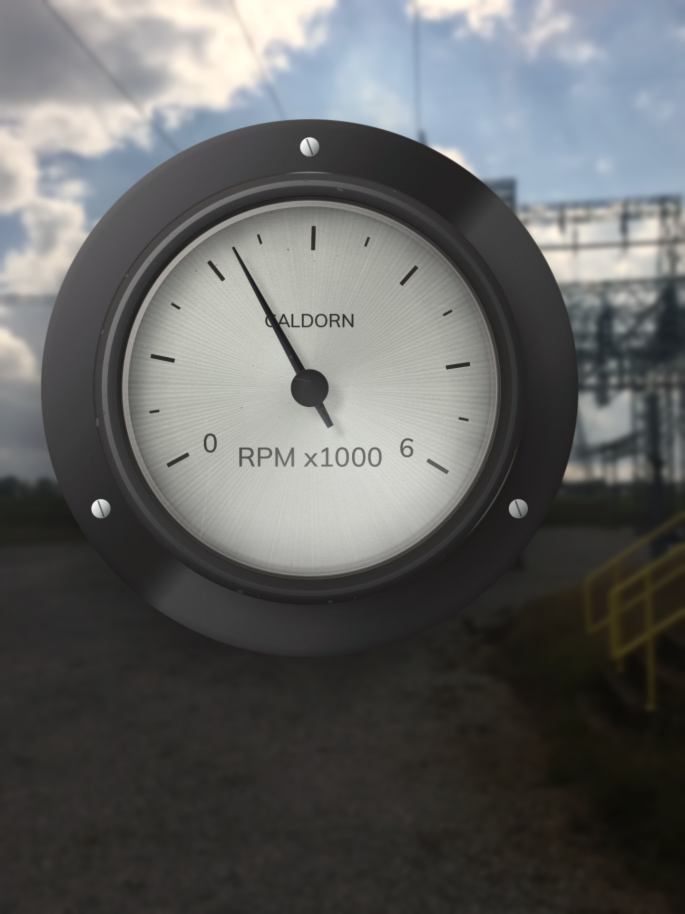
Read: 2250 rpm
